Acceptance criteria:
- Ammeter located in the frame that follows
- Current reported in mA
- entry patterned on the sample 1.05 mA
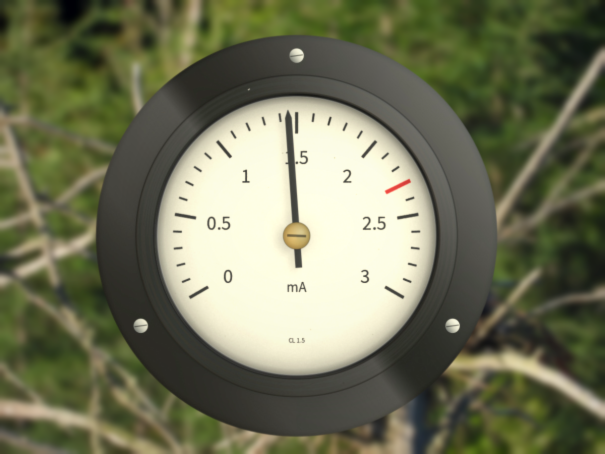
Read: 1.45 mA
